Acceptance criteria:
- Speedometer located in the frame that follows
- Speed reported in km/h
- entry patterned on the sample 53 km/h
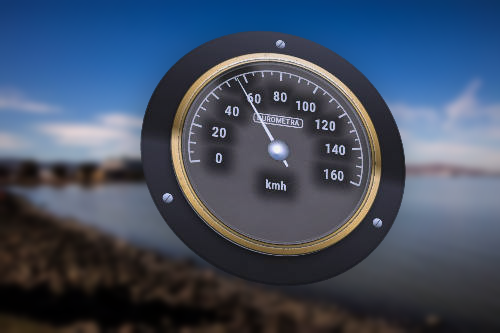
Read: 55 km/h
